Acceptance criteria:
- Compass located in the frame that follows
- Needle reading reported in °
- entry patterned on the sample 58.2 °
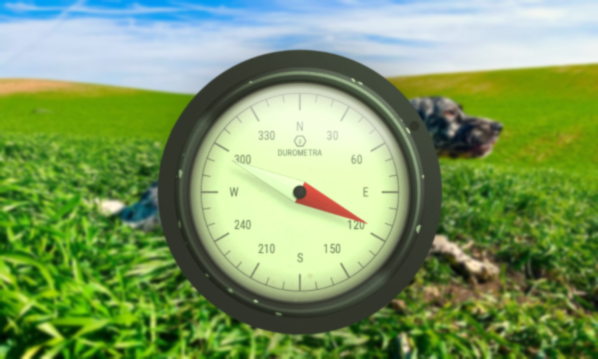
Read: 115 °
